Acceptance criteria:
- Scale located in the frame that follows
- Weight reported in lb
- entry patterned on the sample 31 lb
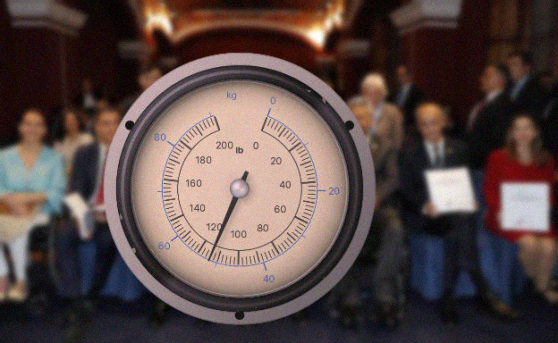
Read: 114 lb
